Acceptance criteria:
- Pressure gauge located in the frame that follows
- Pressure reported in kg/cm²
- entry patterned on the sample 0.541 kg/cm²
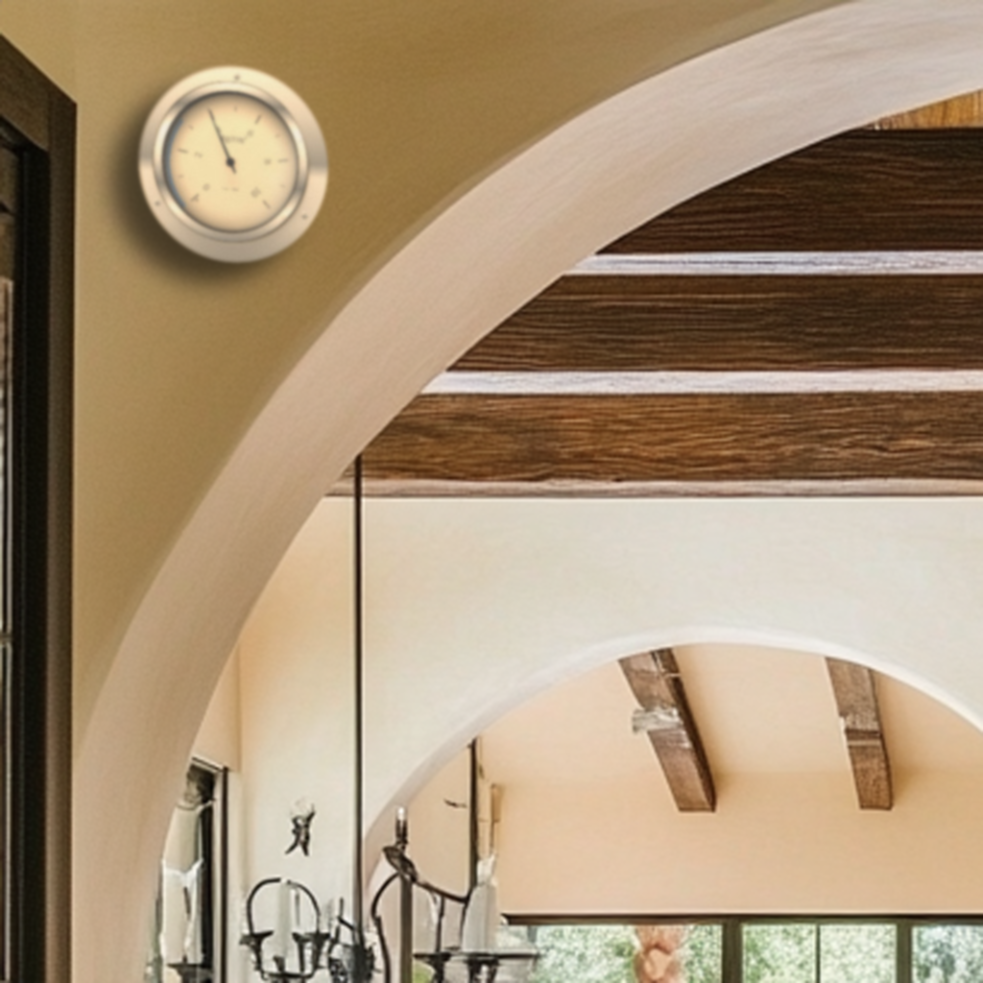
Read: 4 kg/cm²
